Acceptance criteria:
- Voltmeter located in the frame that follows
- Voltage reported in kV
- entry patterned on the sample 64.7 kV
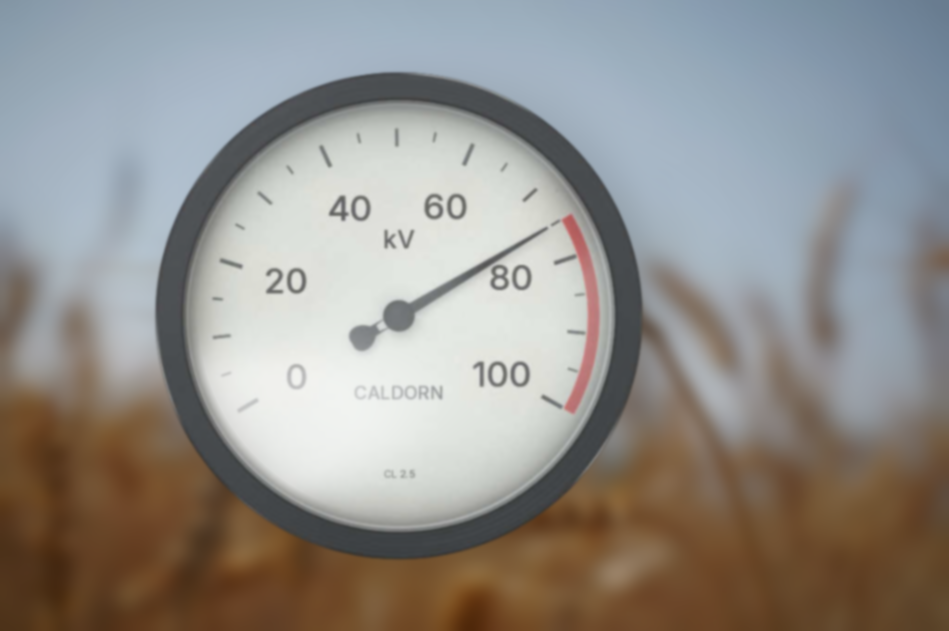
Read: 75 kV
